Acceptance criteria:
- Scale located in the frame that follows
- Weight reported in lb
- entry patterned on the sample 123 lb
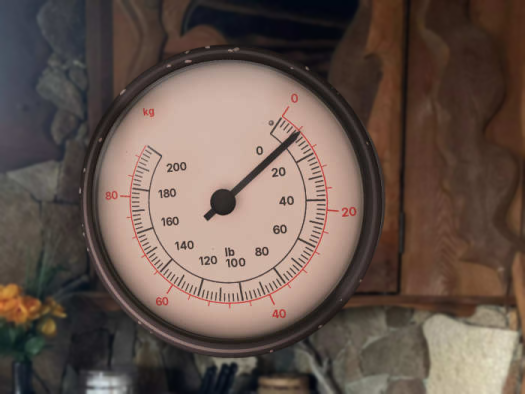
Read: 10 lb
